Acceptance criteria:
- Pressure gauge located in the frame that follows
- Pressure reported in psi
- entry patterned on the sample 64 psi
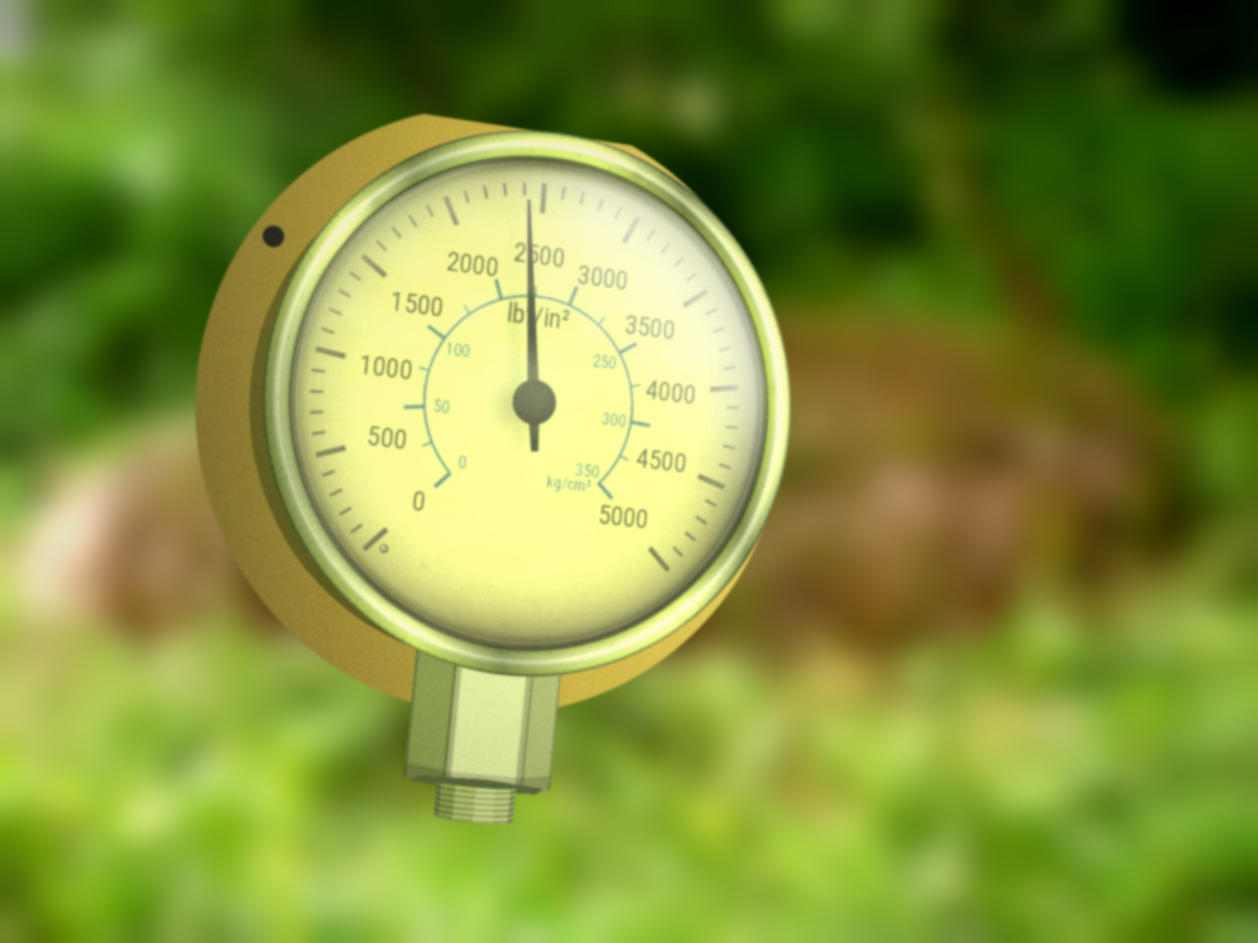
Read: 2400 psi
